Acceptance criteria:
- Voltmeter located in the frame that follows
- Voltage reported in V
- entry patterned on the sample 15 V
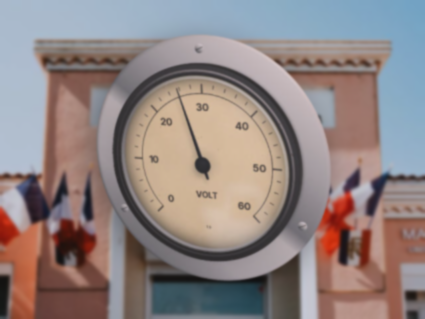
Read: 26 V
